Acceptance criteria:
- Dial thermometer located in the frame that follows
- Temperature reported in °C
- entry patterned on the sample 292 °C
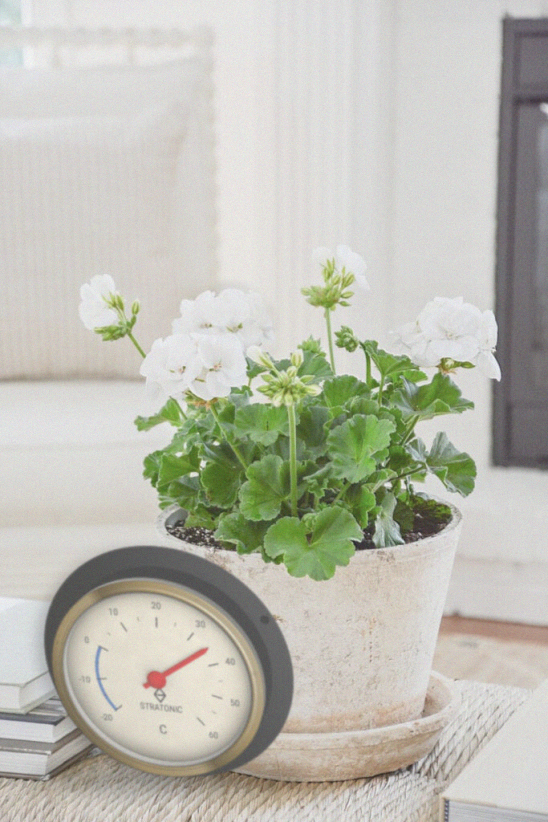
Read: 35 °C
